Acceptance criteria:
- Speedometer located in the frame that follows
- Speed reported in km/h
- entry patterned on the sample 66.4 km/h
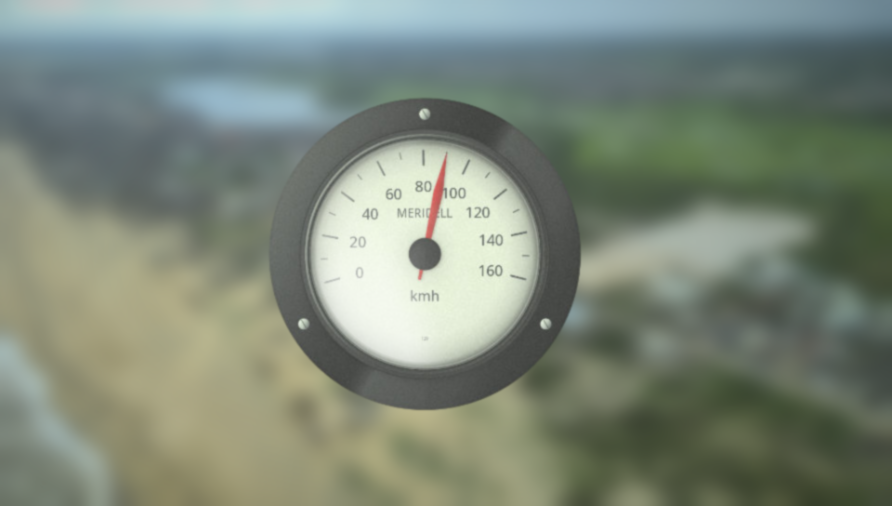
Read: 90 km/h
